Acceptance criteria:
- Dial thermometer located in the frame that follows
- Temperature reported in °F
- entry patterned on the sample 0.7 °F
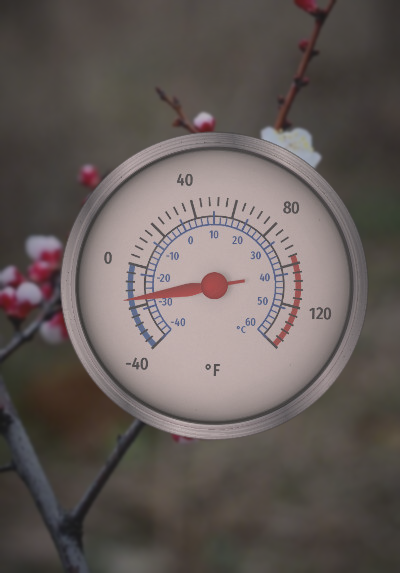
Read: -16 °F
